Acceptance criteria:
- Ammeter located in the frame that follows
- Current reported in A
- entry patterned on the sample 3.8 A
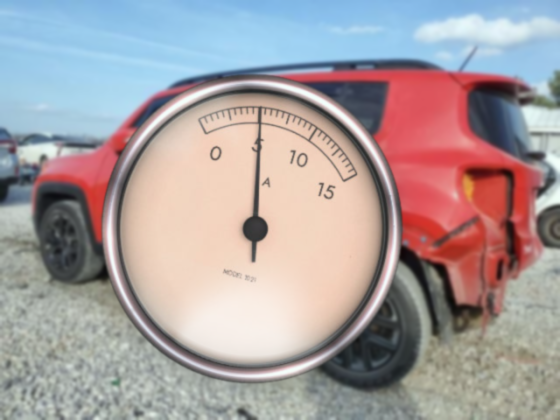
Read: 5 A
